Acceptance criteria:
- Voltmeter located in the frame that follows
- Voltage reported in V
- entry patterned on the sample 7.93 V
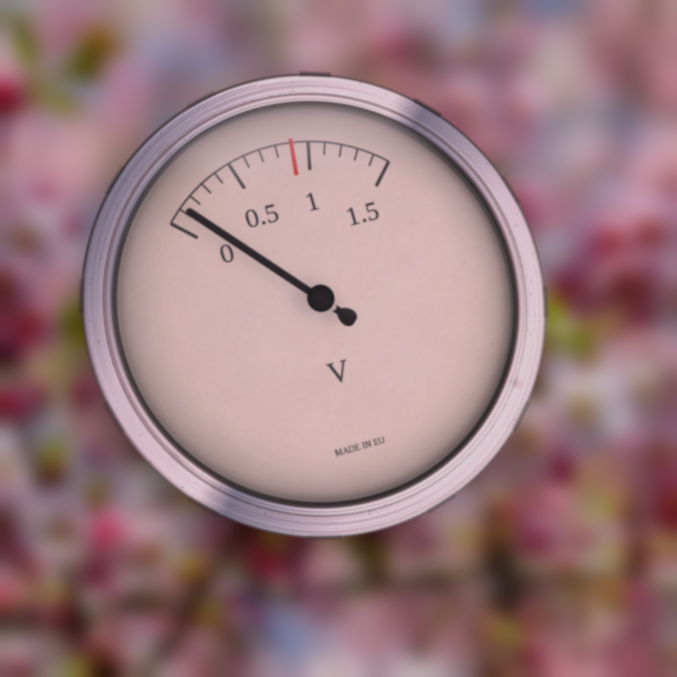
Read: 0.1 V
